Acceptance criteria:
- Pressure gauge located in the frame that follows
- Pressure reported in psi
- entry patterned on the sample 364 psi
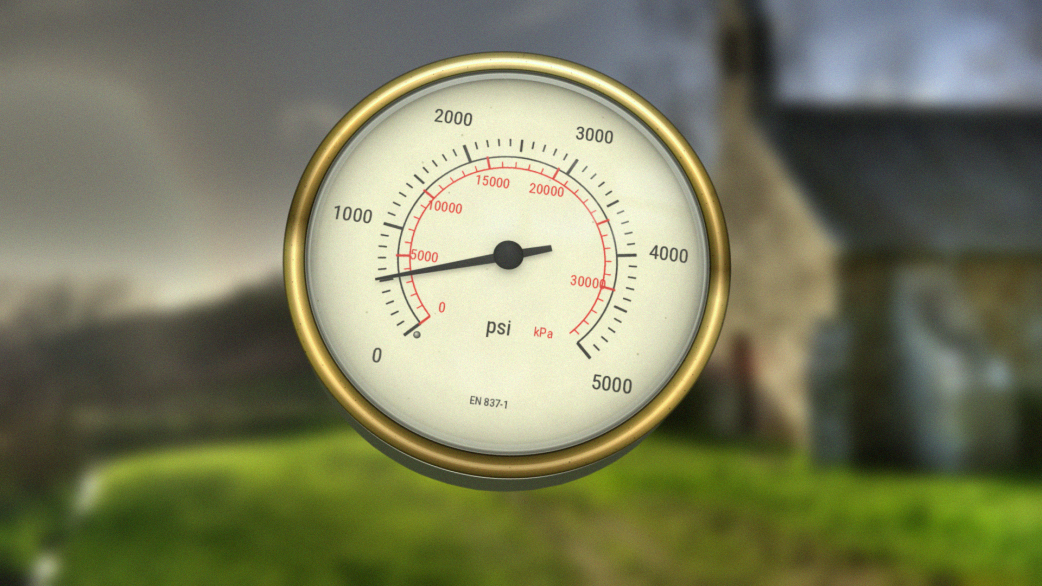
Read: 500 psi
